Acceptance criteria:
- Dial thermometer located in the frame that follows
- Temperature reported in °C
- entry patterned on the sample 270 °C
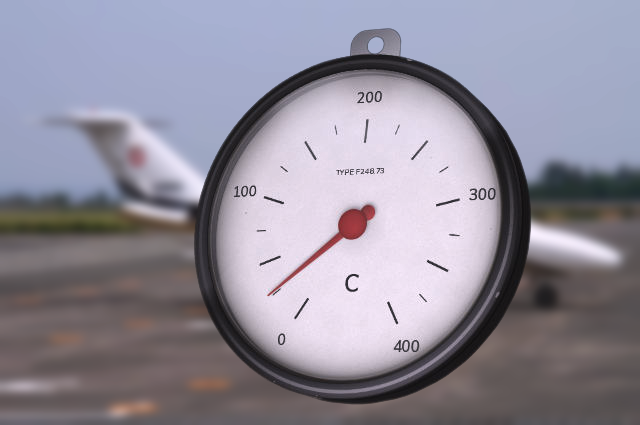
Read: 25 °C
